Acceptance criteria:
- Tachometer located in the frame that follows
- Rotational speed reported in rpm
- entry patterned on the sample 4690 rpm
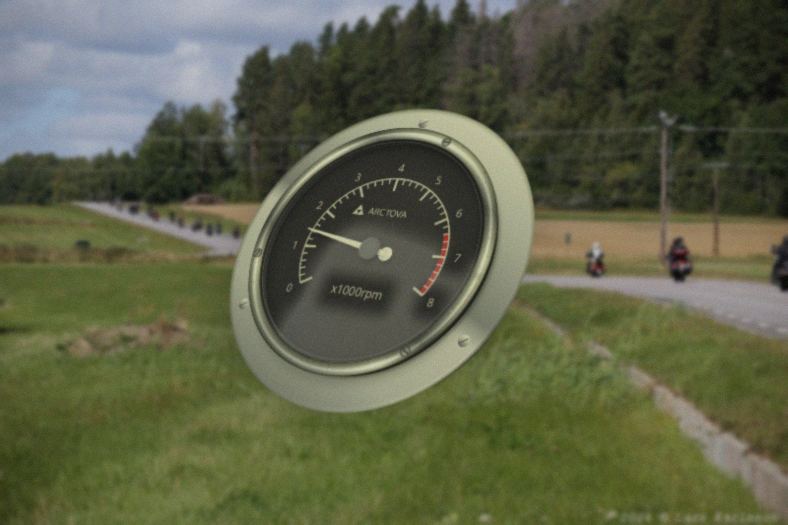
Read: 1400 rpm
